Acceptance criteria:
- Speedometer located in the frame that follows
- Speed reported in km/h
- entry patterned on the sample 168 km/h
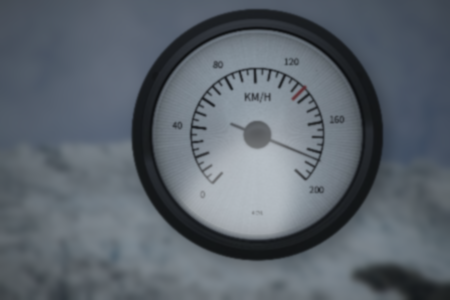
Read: 185 km/h
